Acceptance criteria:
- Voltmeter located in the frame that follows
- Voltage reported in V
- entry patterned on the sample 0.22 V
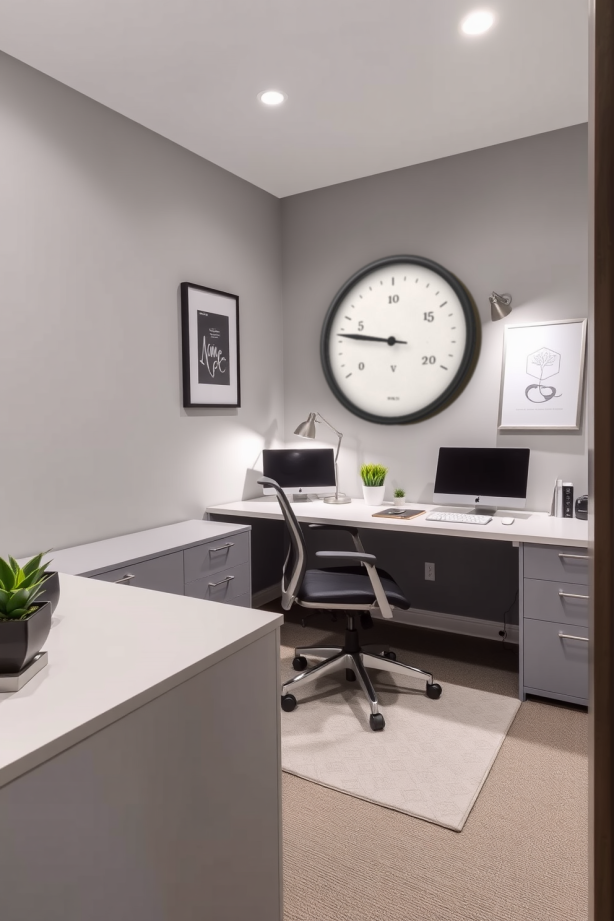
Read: 3.5 V
